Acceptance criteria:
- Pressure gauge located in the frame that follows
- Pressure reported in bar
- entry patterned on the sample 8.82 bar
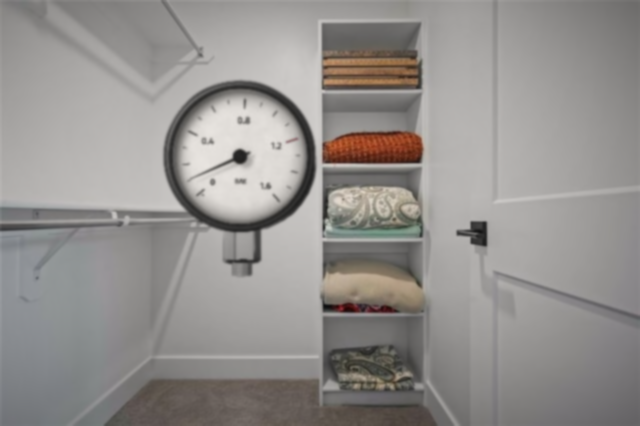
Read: 0.1 bar
